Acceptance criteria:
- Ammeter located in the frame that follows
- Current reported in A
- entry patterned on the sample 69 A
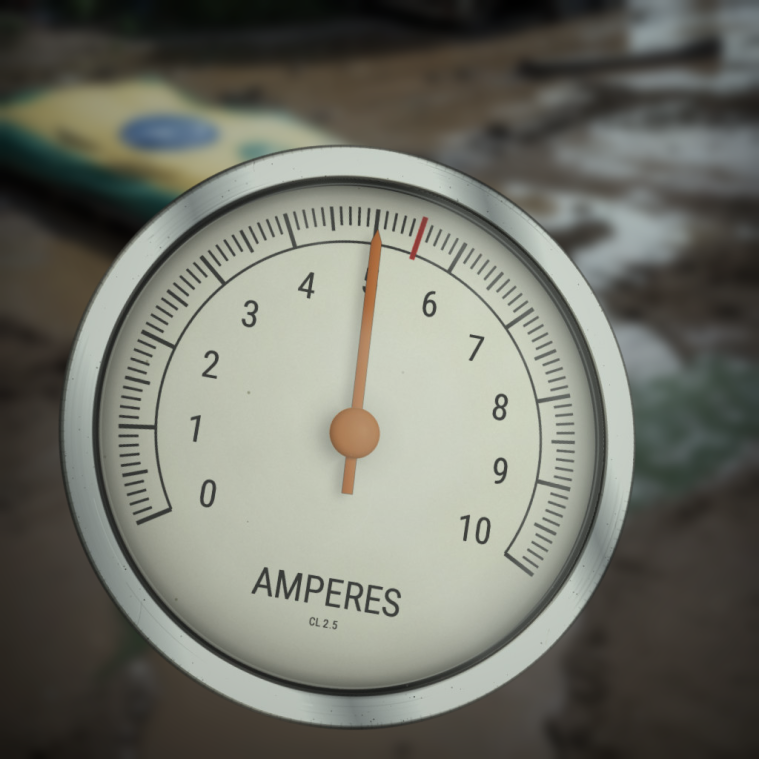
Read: 5 A
